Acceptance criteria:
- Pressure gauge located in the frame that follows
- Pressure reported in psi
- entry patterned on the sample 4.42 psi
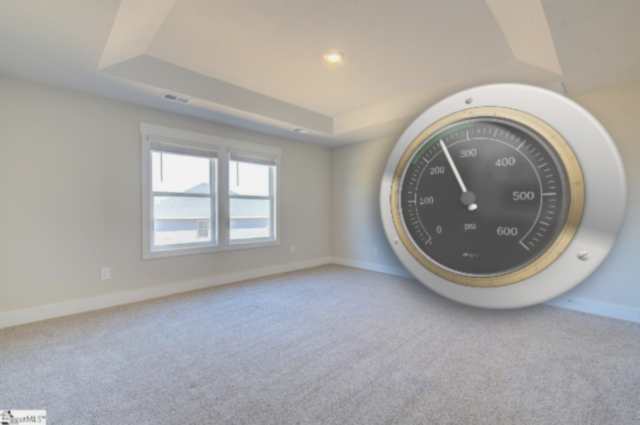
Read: 250 psi
